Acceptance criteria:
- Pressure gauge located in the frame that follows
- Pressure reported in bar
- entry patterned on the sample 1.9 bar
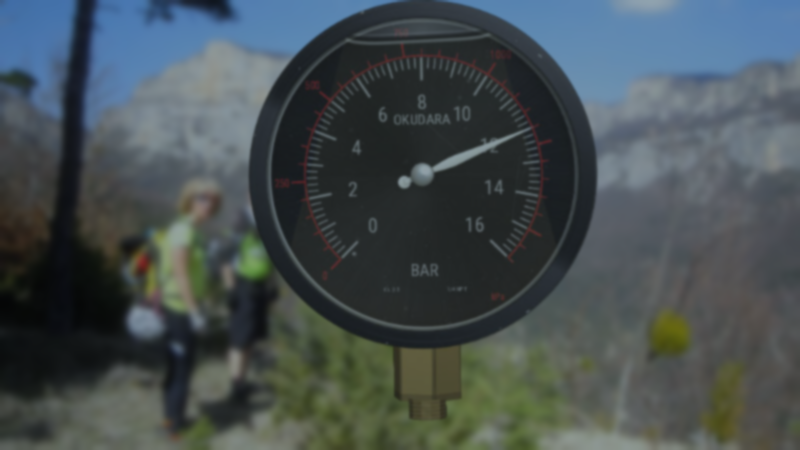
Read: 12 bar
